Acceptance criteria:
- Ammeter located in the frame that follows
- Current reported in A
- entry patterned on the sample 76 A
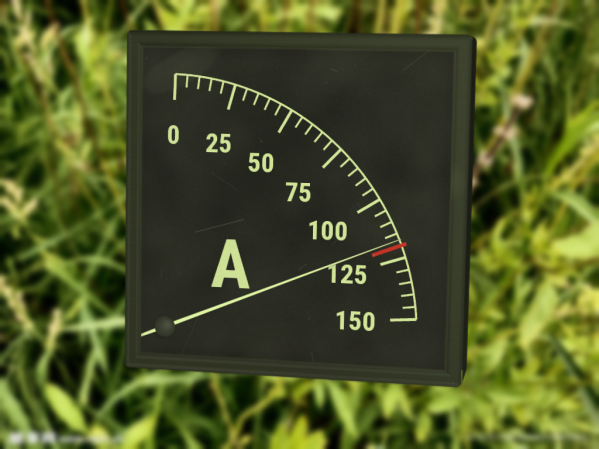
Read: 117.5 A
